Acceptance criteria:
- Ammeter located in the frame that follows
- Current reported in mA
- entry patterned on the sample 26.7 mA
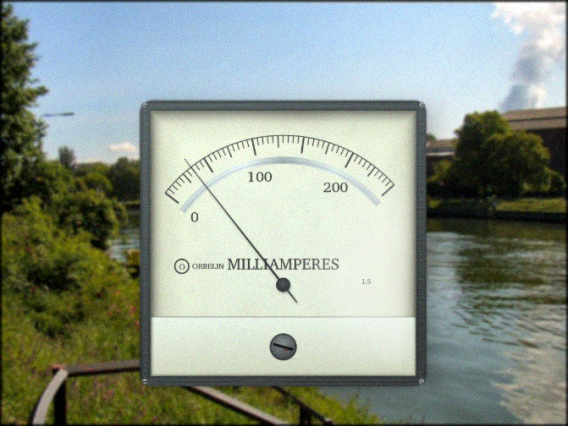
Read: 35 mA
